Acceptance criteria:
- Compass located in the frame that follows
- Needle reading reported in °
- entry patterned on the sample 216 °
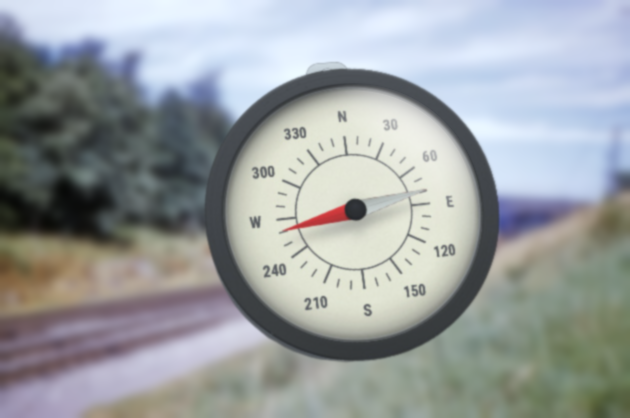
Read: 260 °
